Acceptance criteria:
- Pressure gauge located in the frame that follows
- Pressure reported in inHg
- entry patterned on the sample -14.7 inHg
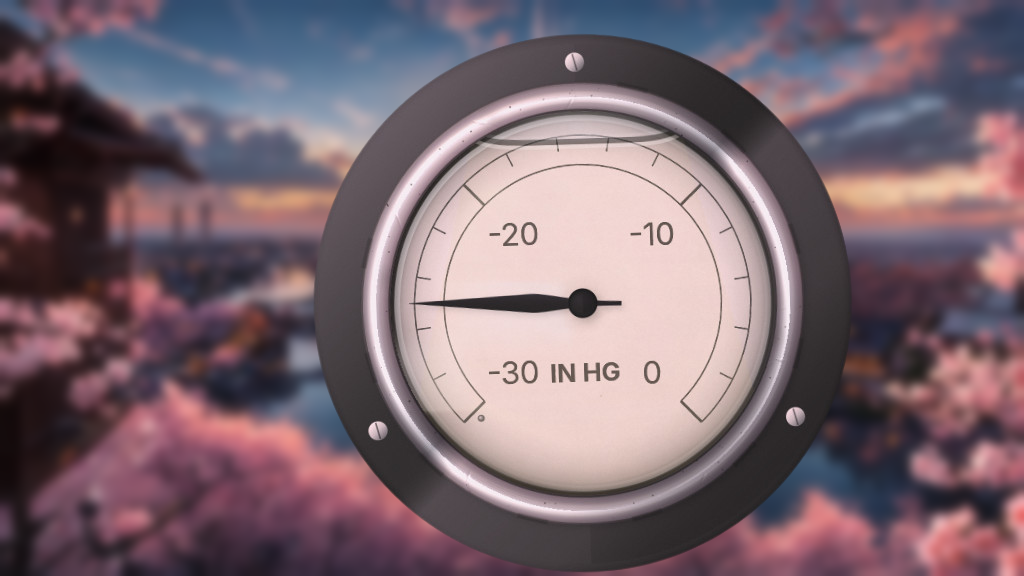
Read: -25 inHg
